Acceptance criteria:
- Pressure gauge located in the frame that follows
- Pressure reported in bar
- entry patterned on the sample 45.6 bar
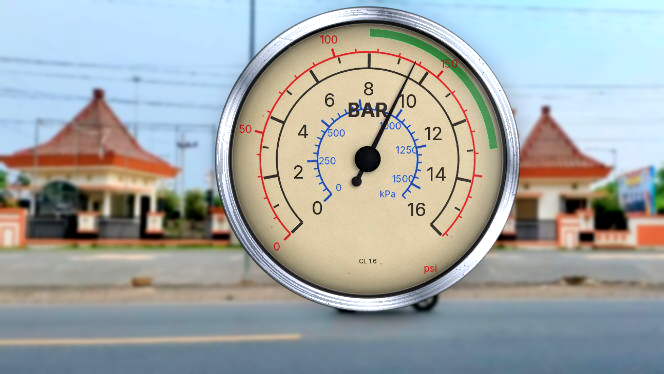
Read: 9.5 bar
